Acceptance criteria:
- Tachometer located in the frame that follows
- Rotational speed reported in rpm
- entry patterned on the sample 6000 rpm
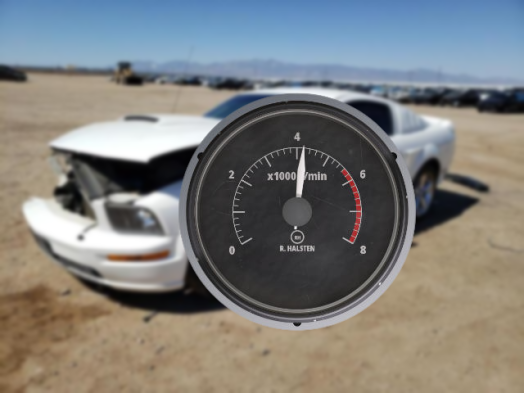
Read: 4200 rpm
